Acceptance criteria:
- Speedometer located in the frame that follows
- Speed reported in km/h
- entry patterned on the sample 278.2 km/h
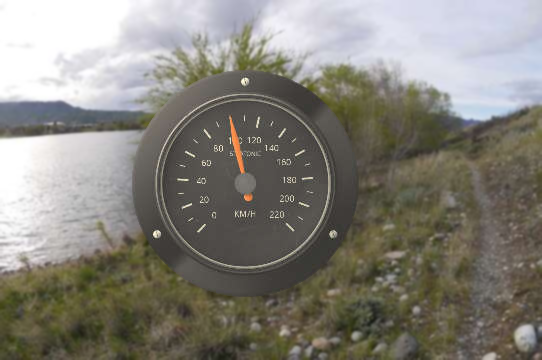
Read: 100 km/h
